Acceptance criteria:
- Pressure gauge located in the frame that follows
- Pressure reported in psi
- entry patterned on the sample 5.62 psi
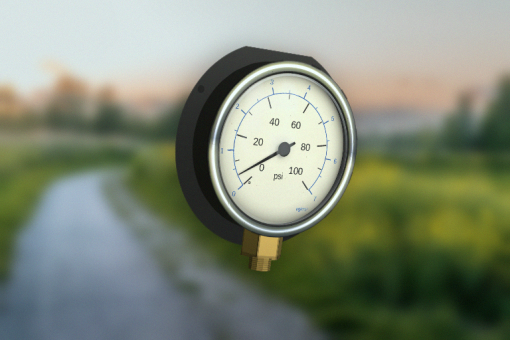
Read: 5 psi
